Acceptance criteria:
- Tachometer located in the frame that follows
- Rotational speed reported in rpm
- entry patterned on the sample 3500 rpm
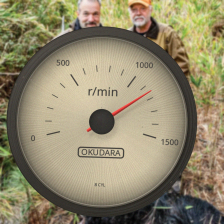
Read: 1150 rpm
